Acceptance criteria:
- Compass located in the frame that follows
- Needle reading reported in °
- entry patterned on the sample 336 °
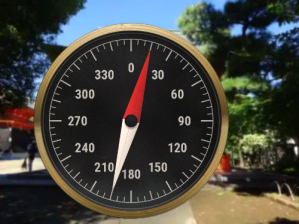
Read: 15 °
